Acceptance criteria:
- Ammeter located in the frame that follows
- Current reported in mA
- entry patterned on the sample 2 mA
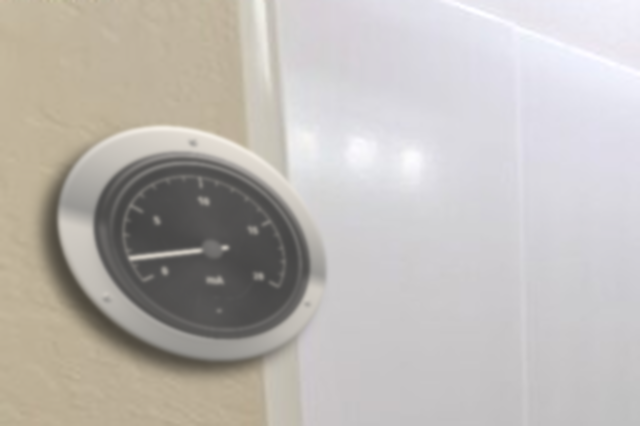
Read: 1.5 mA
